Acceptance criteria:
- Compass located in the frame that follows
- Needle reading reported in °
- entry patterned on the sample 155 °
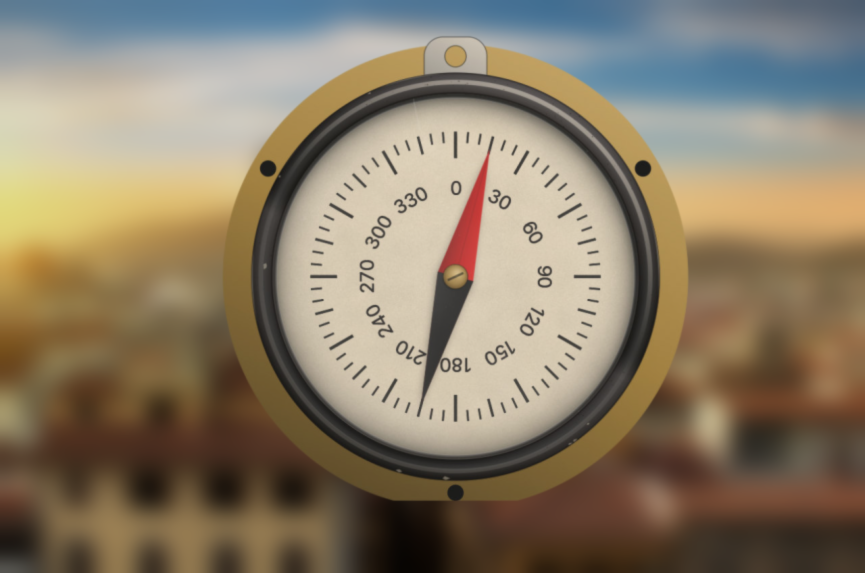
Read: 15 °
